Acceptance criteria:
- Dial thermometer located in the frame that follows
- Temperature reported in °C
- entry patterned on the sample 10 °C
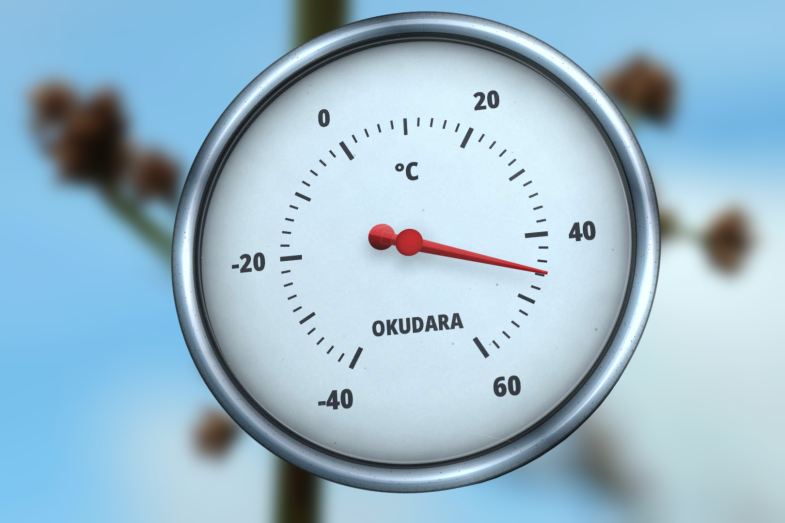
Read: 46 °C
